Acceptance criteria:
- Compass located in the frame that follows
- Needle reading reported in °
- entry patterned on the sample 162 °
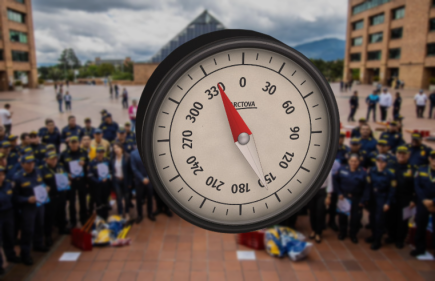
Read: 335 °
